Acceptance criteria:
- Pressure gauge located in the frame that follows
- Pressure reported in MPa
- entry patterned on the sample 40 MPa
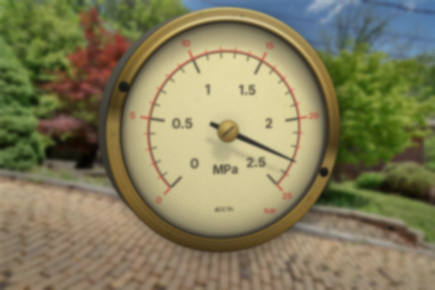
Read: 2.3 MPa
